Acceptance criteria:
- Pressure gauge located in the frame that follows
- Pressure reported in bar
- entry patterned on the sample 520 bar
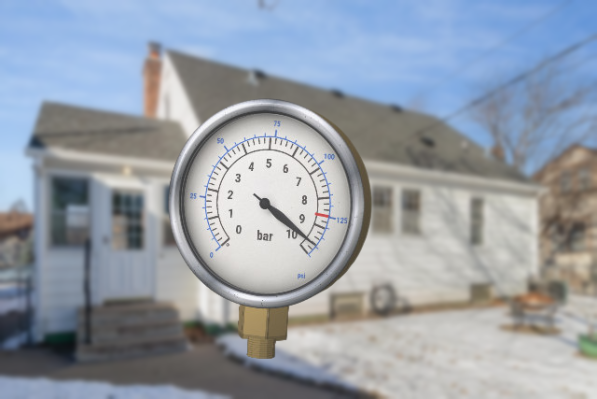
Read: 9.6 bar
